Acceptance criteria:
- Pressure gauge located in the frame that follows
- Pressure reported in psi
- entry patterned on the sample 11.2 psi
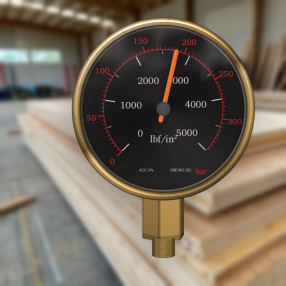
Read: 2750 psi
